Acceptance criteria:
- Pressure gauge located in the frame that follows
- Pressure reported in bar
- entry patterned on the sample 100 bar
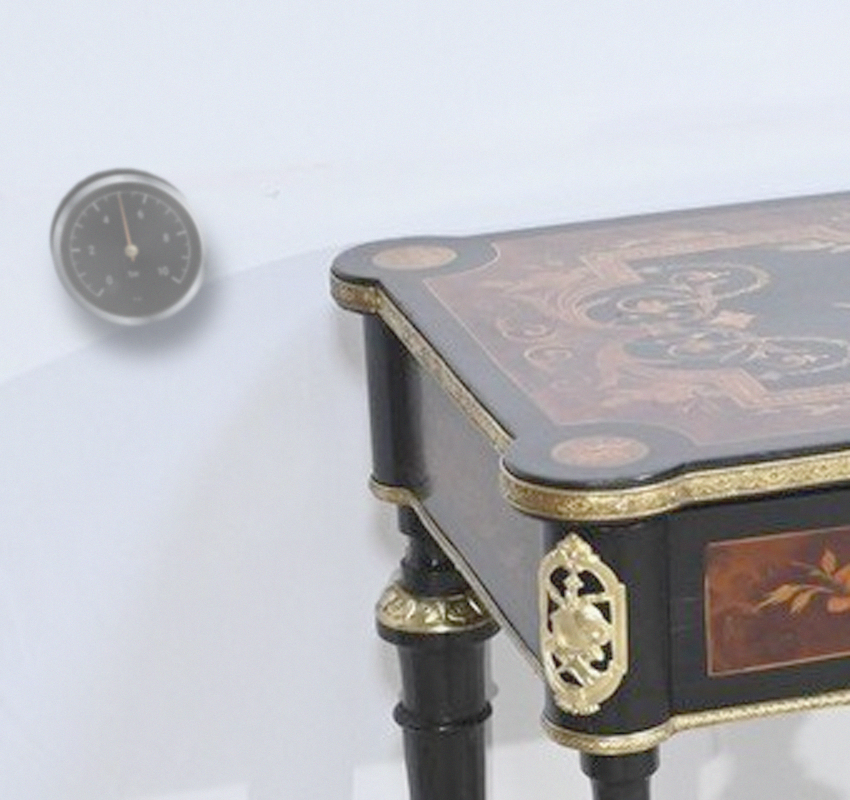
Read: 5 bar
